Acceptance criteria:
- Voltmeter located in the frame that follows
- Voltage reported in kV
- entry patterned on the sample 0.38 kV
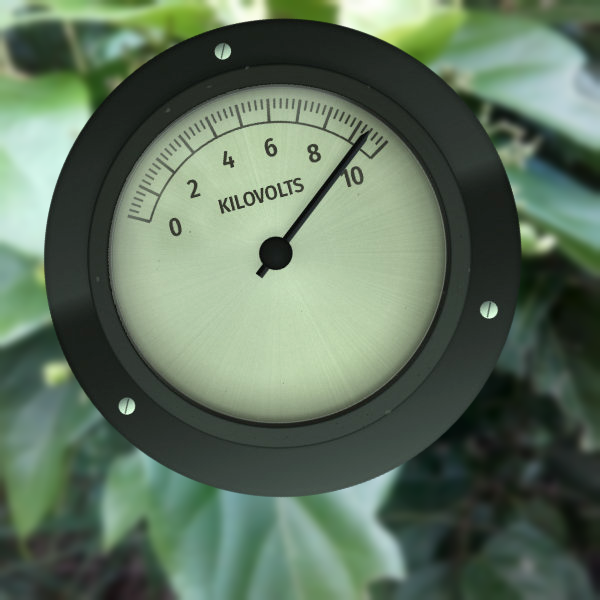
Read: 9.4 kV
